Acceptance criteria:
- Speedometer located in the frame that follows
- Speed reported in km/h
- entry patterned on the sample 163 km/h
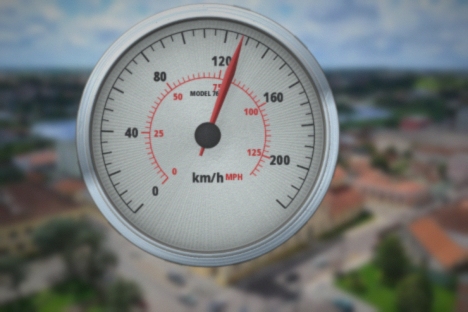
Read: 127.5 km/h
